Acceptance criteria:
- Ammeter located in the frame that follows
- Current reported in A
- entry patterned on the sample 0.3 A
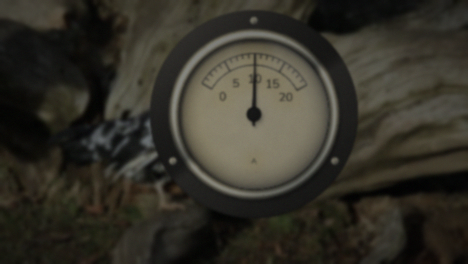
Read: 10 A
